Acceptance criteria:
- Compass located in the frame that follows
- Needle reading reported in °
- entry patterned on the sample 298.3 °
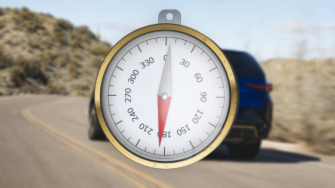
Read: 185 °
